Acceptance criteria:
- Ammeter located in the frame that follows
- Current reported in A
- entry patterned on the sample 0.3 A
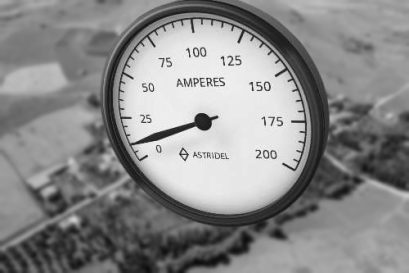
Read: 10 A
